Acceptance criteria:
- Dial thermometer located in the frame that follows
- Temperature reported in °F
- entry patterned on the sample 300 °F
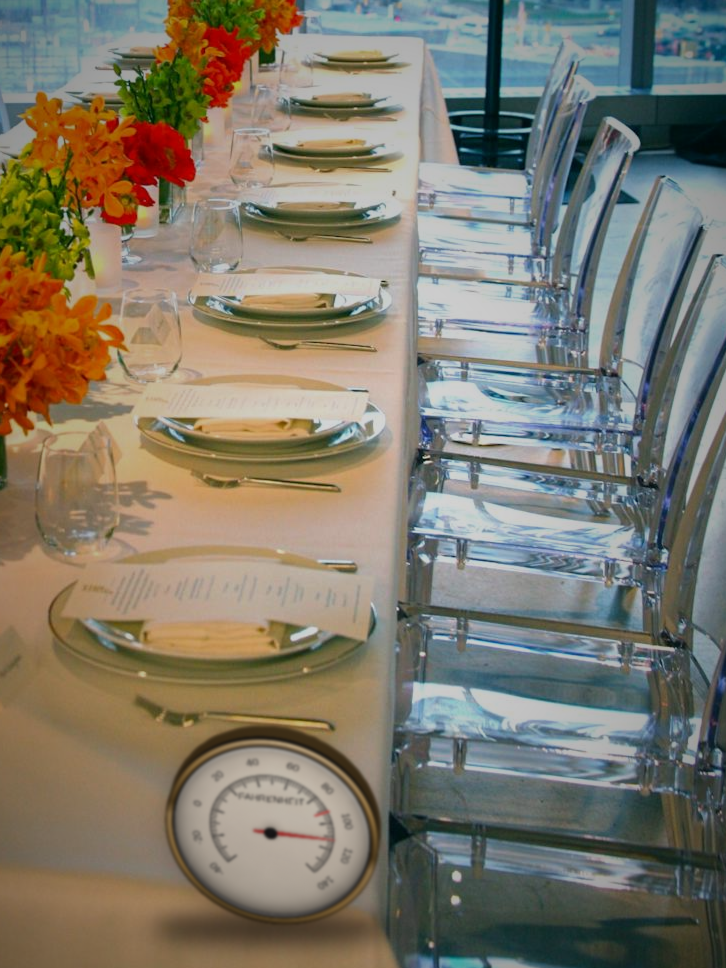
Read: 110 °F
